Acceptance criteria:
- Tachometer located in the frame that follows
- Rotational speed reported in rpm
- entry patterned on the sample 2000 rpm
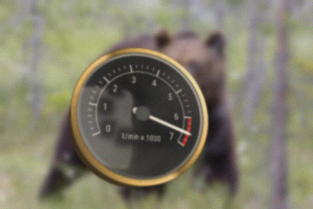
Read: 6600 rpm
